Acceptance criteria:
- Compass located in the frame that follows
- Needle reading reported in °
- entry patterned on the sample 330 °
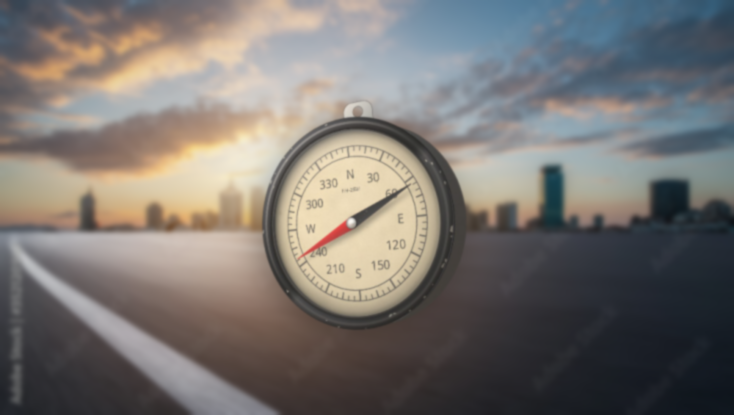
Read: 245 °
